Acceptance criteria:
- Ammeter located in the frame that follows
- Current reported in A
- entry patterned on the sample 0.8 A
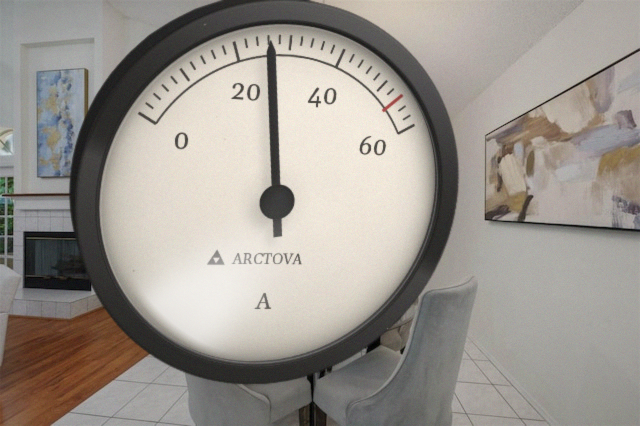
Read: 26 A
